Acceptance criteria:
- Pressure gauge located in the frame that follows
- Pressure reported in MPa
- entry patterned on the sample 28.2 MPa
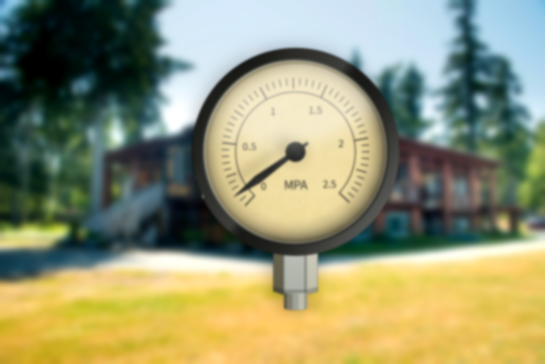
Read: 0.1 MPa
